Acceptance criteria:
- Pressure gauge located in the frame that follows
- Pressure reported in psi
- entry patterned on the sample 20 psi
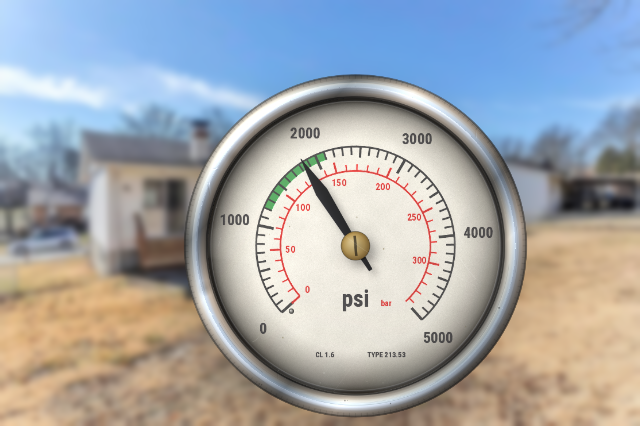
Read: 1850 psi
